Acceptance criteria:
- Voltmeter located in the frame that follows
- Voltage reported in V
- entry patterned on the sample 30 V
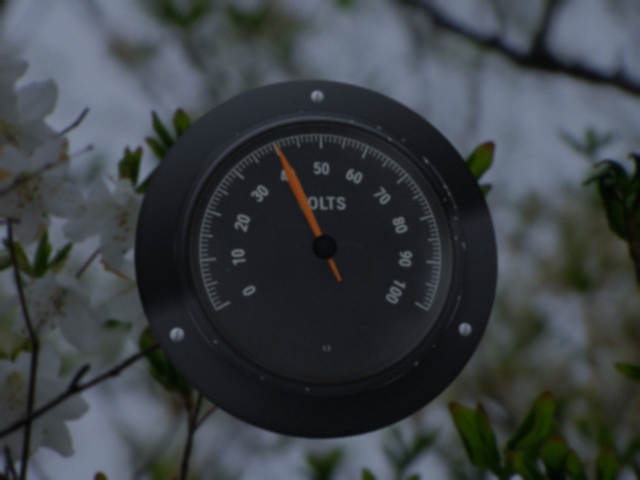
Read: 40 V
